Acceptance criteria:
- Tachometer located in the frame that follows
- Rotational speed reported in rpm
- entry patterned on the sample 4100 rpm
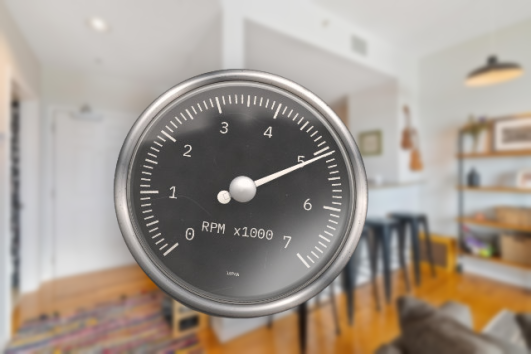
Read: 5100 rpm
